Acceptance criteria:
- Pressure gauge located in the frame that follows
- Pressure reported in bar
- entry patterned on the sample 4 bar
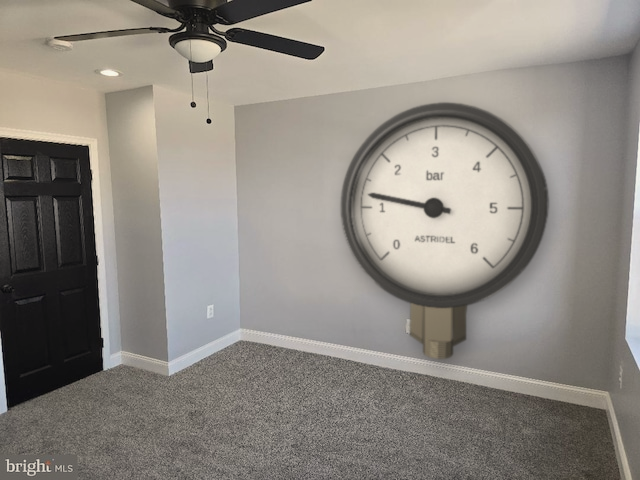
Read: 1.25 bar
